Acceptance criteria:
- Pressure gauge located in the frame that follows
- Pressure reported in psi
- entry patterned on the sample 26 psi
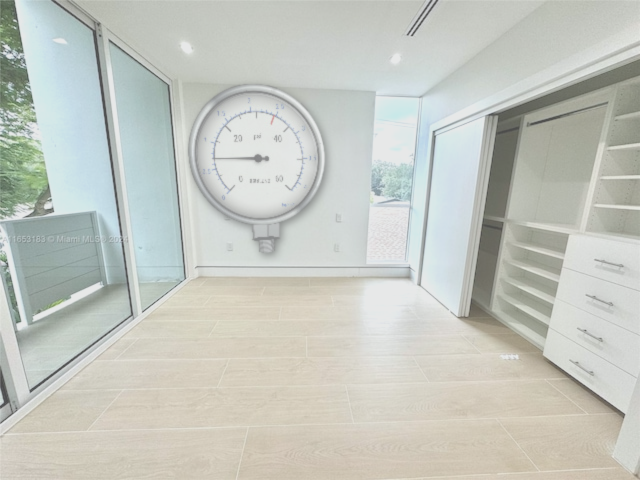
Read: 10 psi
